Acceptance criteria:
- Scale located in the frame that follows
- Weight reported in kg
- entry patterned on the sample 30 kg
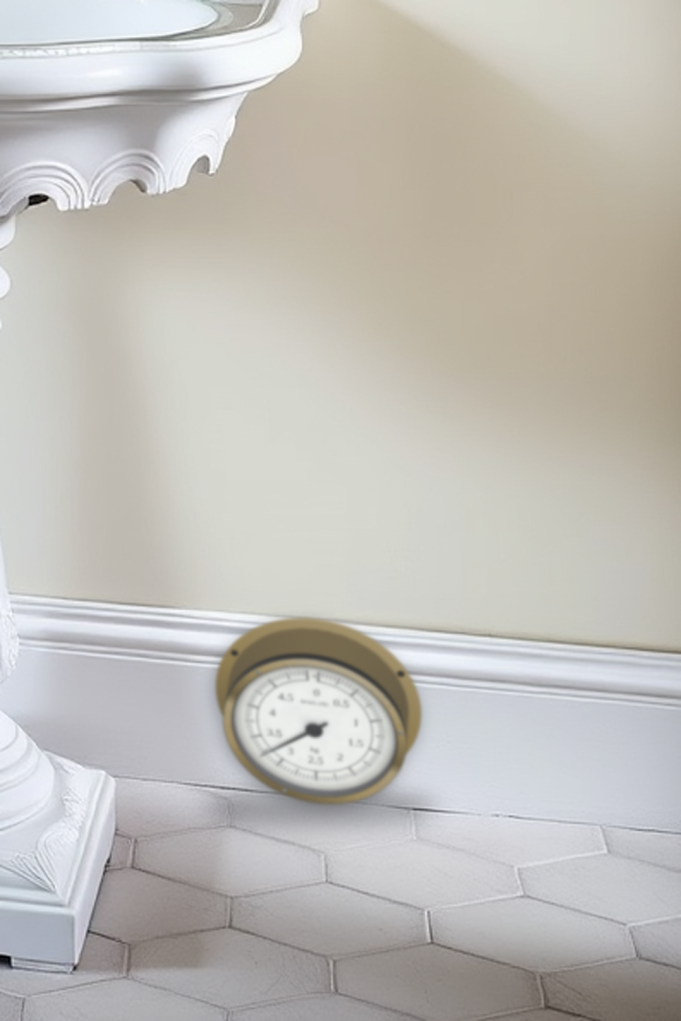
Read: 3.25 kg
